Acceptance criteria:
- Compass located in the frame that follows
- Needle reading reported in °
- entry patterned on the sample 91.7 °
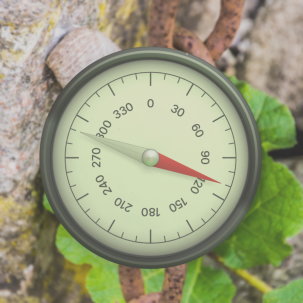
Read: 110 °
